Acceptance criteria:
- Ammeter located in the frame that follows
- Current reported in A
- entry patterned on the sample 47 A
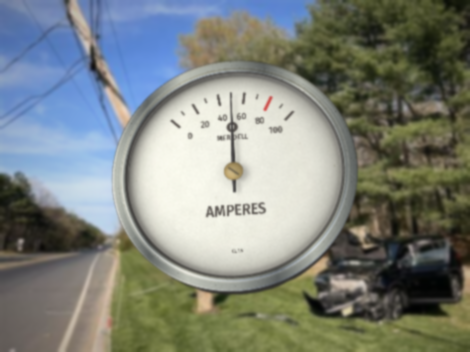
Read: 50 A
